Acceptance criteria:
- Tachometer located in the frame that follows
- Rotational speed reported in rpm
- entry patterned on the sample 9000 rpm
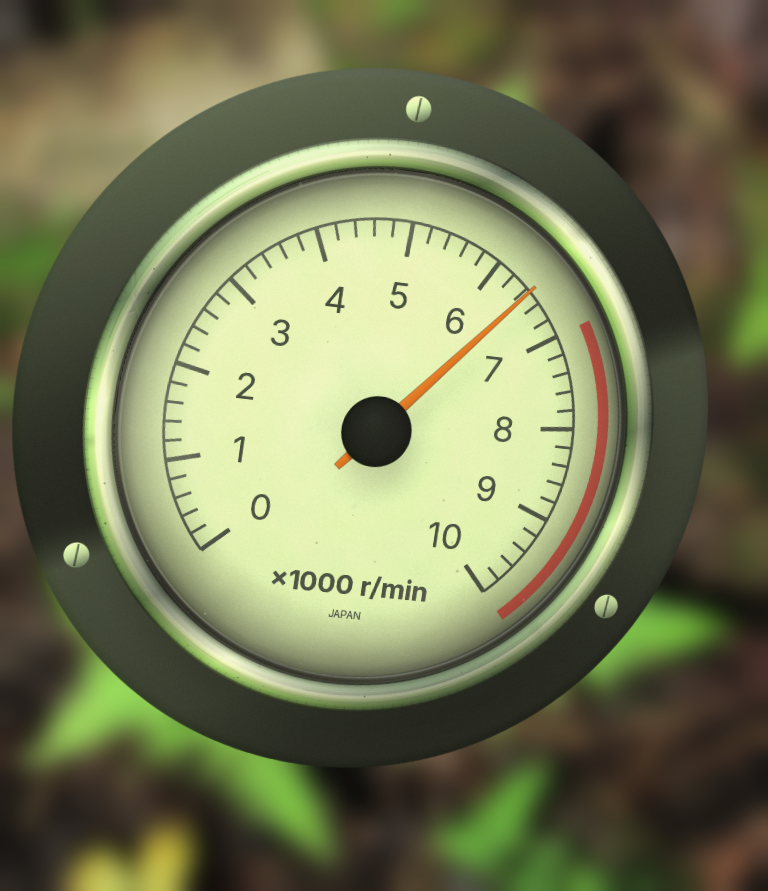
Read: 6400 rpm
